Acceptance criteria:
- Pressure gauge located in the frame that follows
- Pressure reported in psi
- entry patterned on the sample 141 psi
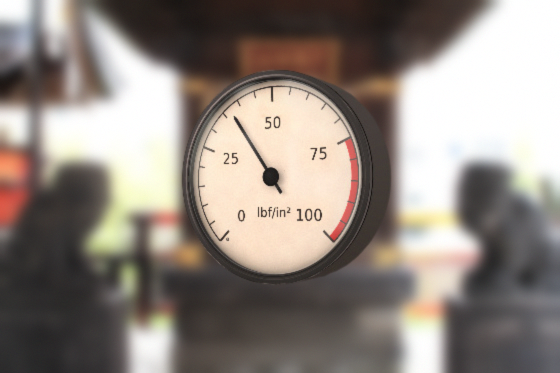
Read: 37.5 psi
